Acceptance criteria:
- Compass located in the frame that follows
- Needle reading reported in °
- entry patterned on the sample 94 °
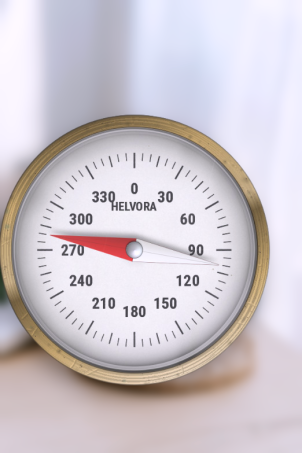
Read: 280 °
